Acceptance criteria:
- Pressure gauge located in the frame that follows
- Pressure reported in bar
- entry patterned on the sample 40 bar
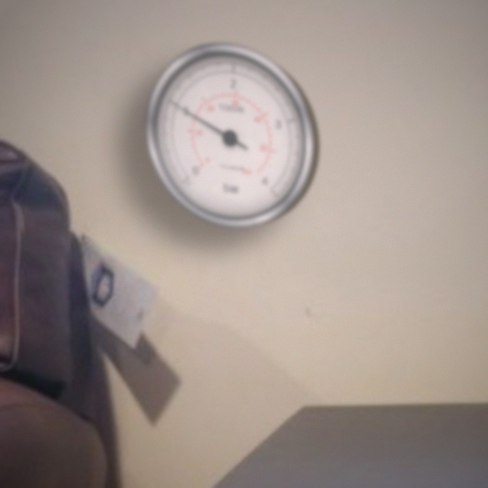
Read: 1 bar
